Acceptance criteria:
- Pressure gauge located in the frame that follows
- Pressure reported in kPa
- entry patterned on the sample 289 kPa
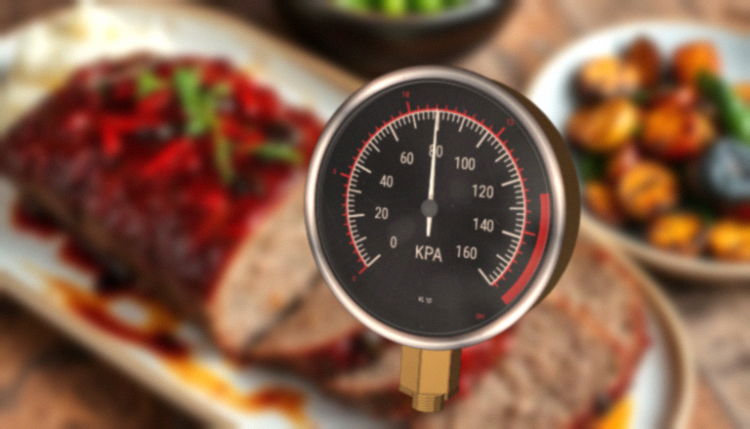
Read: 80 kPa
